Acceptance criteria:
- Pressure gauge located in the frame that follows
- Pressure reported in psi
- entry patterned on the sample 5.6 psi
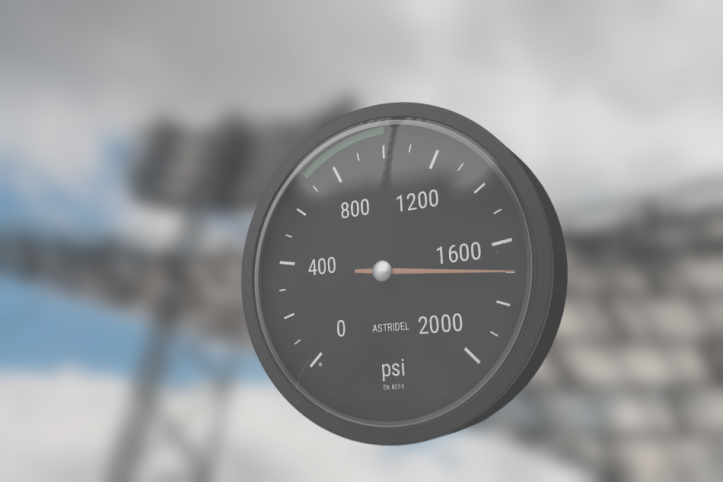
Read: 1700 psi
